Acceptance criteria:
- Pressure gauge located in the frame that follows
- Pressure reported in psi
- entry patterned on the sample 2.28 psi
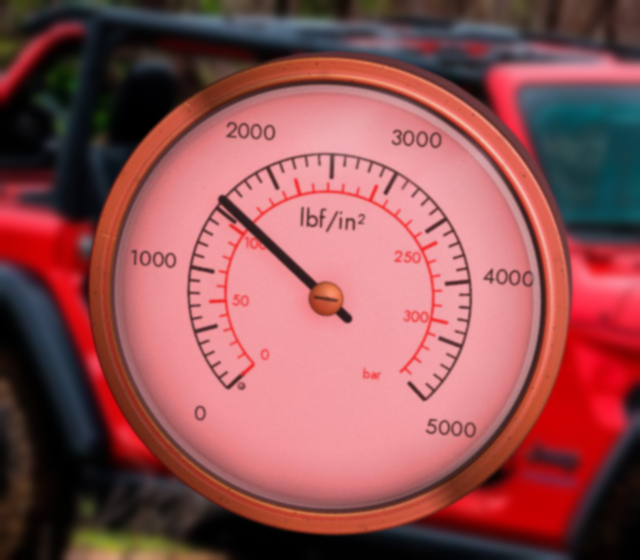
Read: 1600 psi
